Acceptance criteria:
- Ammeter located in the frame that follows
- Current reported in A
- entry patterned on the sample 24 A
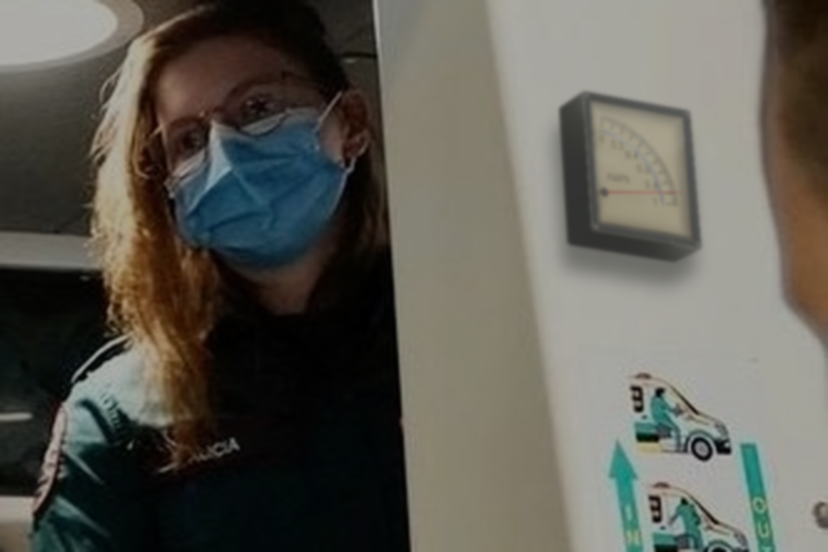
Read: 0.9 A
